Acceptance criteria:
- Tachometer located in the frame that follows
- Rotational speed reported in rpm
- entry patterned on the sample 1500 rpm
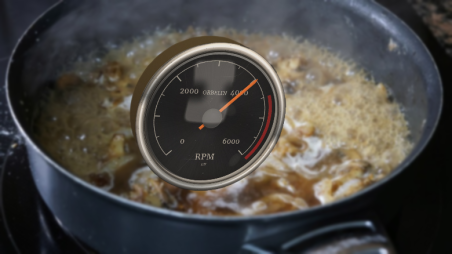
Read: 4000 rpm
